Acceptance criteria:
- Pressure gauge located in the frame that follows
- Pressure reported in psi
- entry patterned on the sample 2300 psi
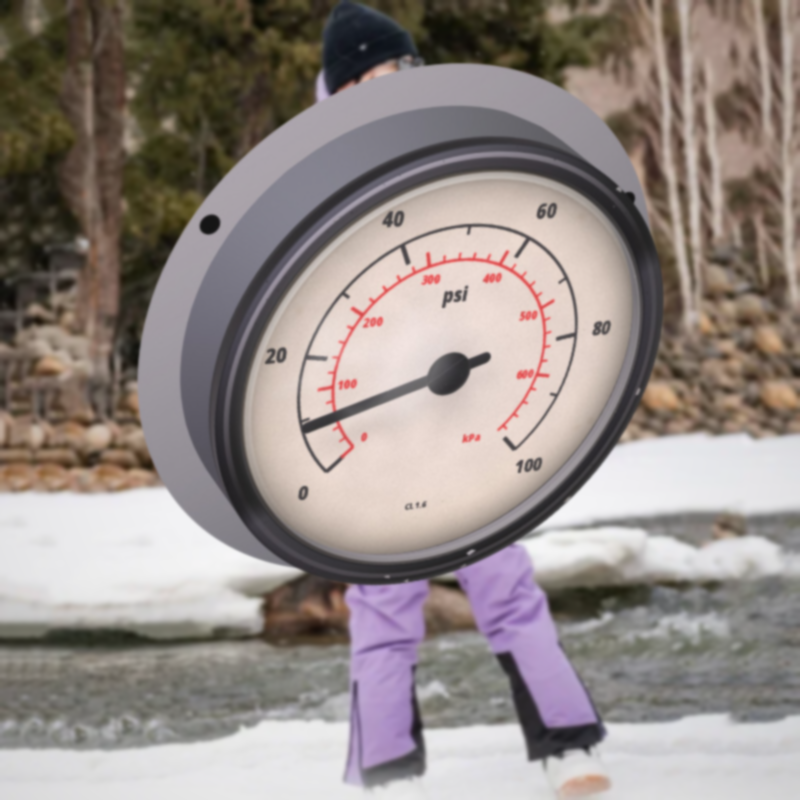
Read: 10 psi
